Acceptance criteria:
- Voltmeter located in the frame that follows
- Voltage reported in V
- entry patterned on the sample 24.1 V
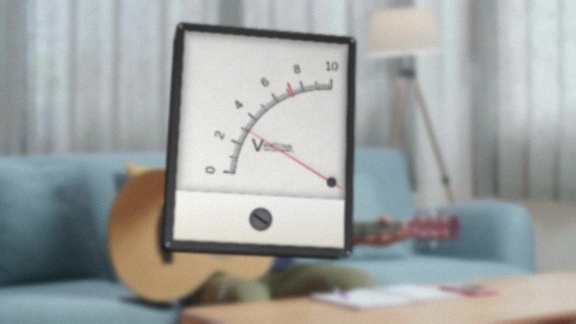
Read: 3 V
